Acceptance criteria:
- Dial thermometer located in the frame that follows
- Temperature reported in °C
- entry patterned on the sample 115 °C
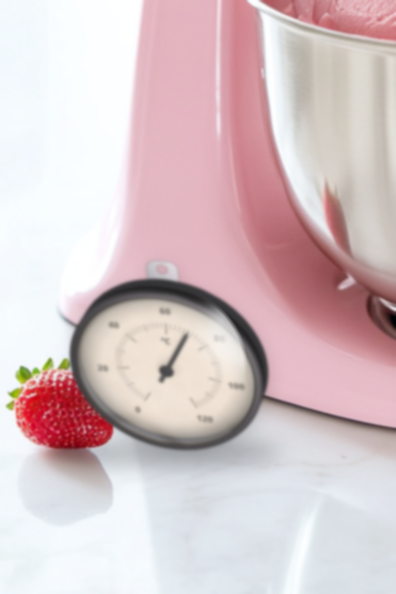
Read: 70 °C
